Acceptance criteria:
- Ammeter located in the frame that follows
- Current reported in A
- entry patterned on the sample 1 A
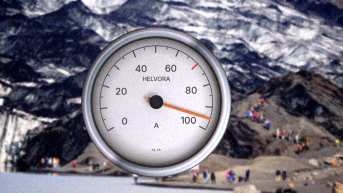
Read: 95 A
